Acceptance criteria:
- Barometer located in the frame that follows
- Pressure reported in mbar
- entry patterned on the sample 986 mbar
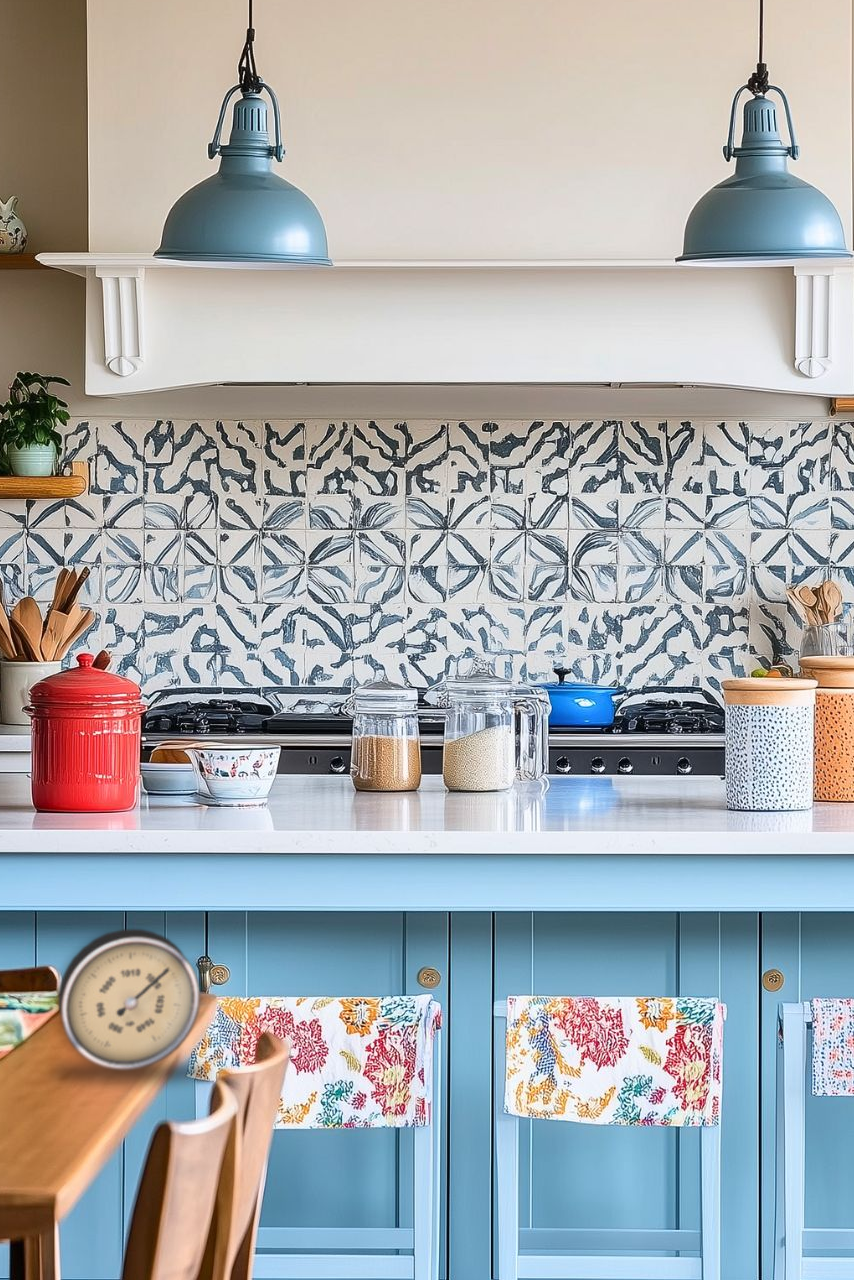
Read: 1020 mbar
